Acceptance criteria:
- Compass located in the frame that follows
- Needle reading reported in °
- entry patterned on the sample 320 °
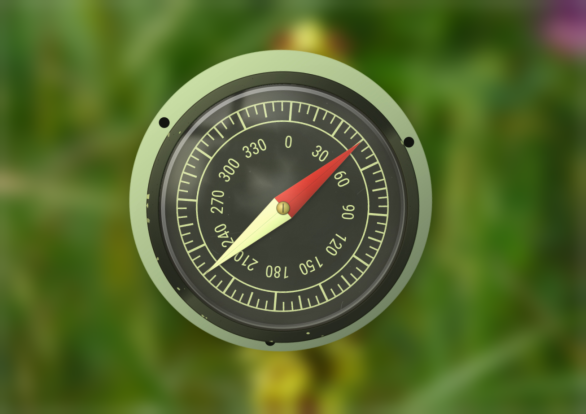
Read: 45 °
